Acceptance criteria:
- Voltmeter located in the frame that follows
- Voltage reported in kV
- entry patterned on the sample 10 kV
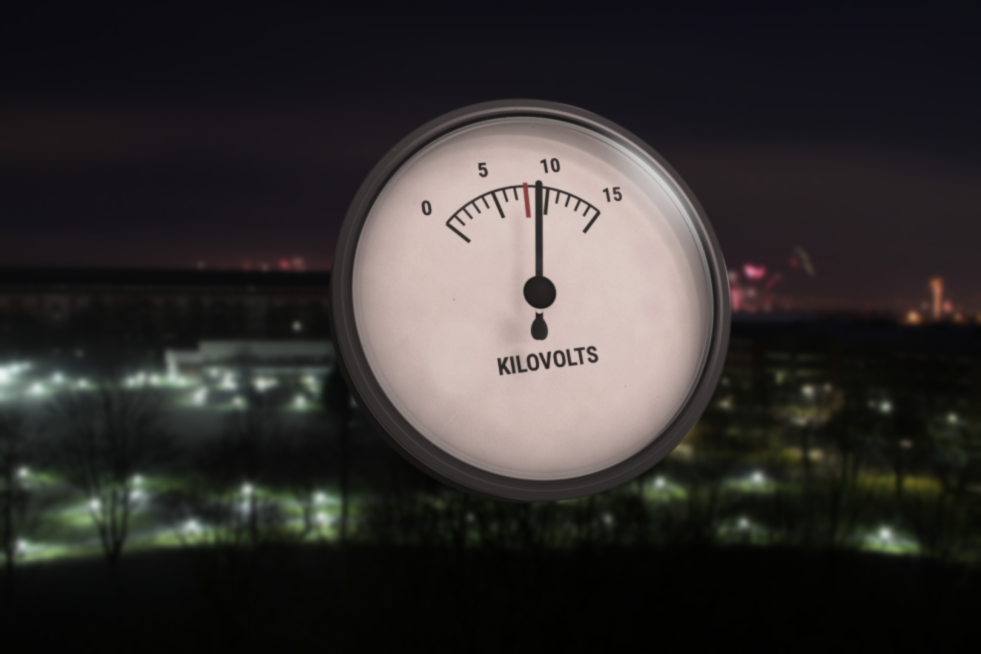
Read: 9 kV
